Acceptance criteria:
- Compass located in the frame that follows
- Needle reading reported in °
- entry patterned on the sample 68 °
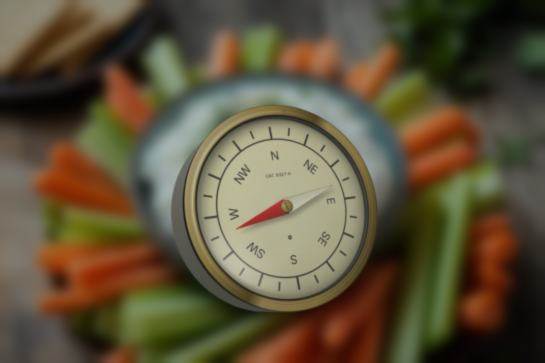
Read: 255 °
